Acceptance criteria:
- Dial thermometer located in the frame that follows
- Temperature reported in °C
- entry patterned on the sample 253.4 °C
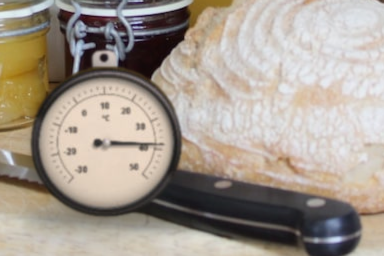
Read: 38 °C
